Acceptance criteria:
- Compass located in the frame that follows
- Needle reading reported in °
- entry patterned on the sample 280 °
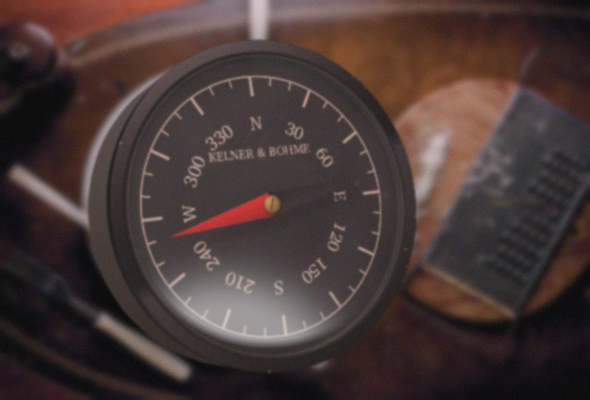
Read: 260 °
